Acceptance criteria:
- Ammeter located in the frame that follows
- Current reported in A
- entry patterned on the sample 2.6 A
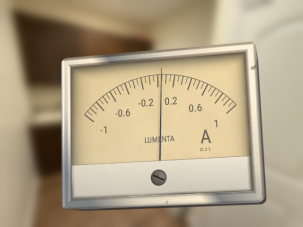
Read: 0.05 A
